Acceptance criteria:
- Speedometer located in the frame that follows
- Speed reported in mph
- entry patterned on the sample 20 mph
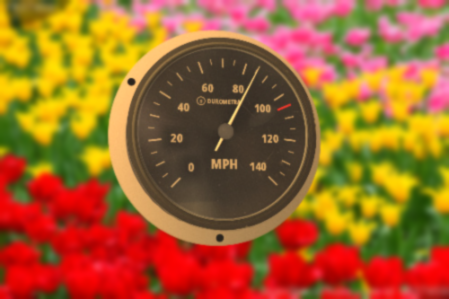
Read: 85 mph
